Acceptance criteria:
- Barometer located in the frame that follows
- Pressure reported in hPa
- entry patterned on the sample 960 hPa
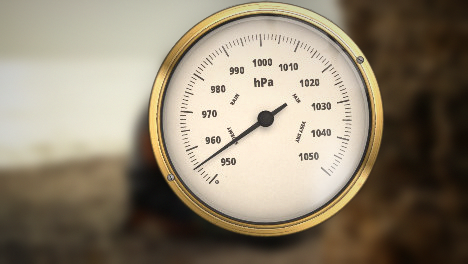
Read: 955 hPa
